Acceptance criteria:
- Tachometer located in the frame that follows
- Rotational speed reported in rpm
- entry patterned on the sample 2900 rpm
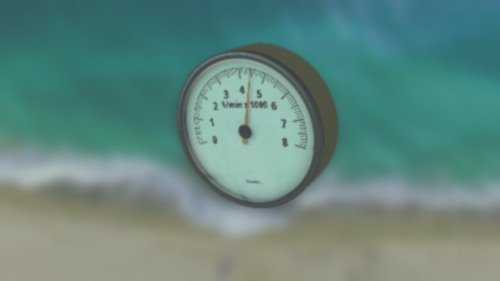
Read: 4500 rpm
